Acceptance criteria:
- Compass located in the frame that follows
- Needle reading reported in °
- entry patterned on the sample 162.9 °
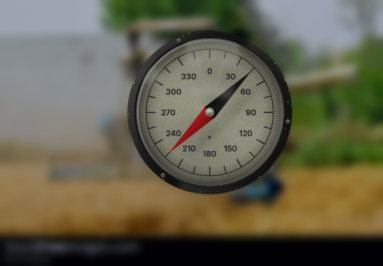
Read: 225 °
